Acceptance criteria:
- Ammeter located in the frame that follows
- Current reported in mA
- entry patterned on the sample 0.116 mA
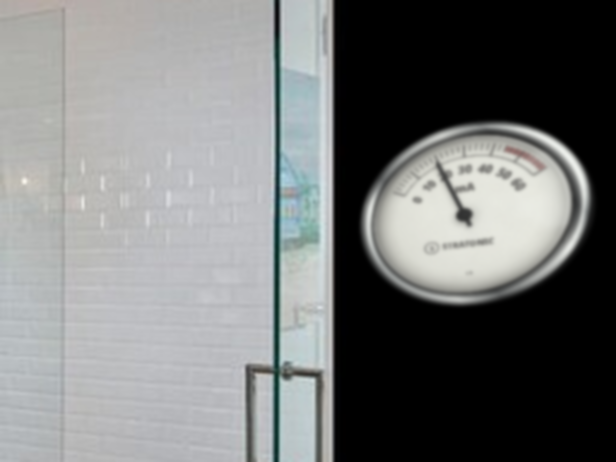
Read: 20 mA
